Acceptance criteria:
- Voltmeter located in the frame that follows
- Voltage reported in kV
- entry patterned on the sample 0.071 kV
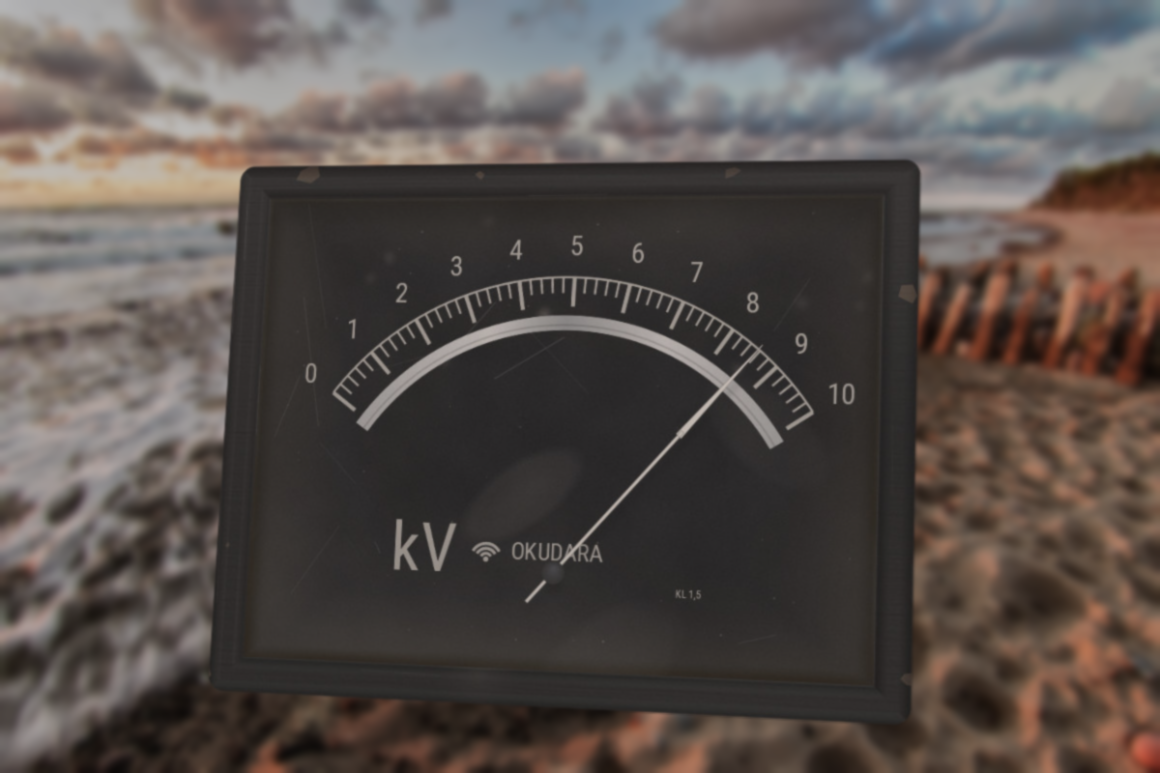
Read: 8.6 kV
